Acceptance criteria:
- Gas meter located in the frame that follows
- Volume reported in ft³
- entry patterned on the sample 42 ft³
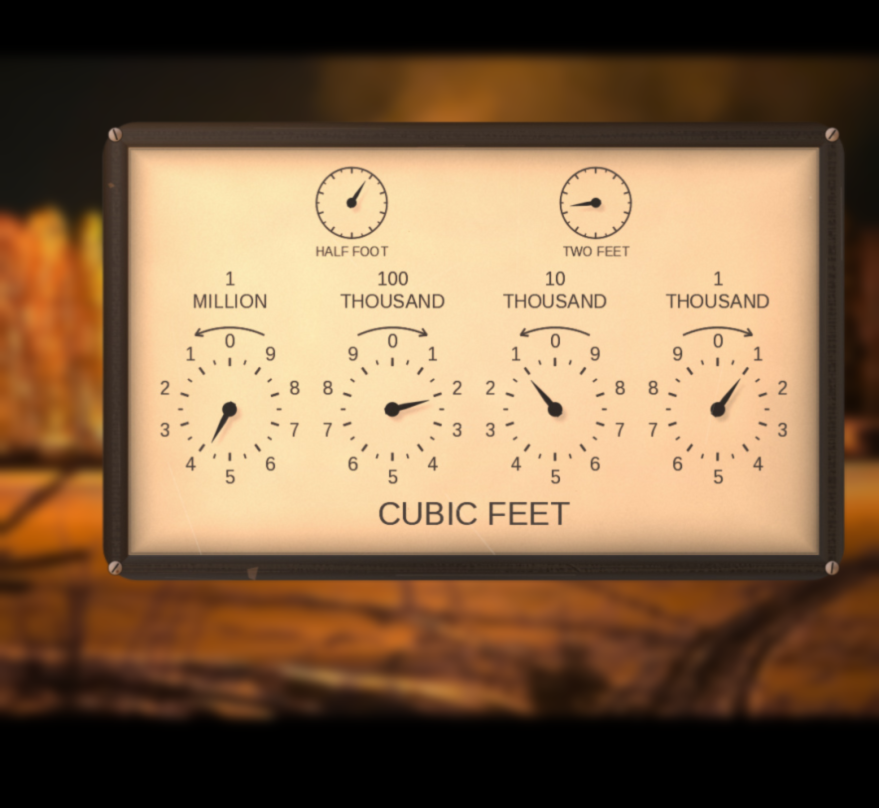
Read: 421100 ft³
